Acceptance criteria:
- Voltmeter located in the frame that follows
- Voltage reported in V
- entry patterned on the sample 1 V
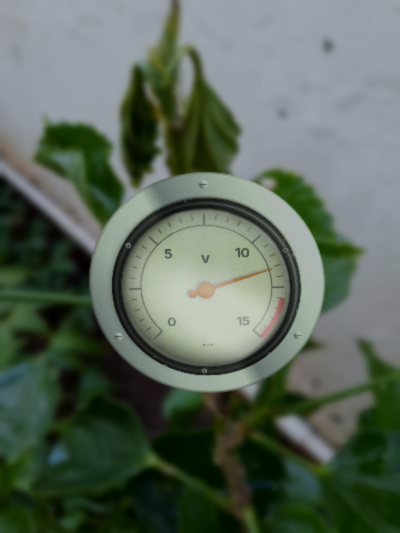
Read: 11.5 V
